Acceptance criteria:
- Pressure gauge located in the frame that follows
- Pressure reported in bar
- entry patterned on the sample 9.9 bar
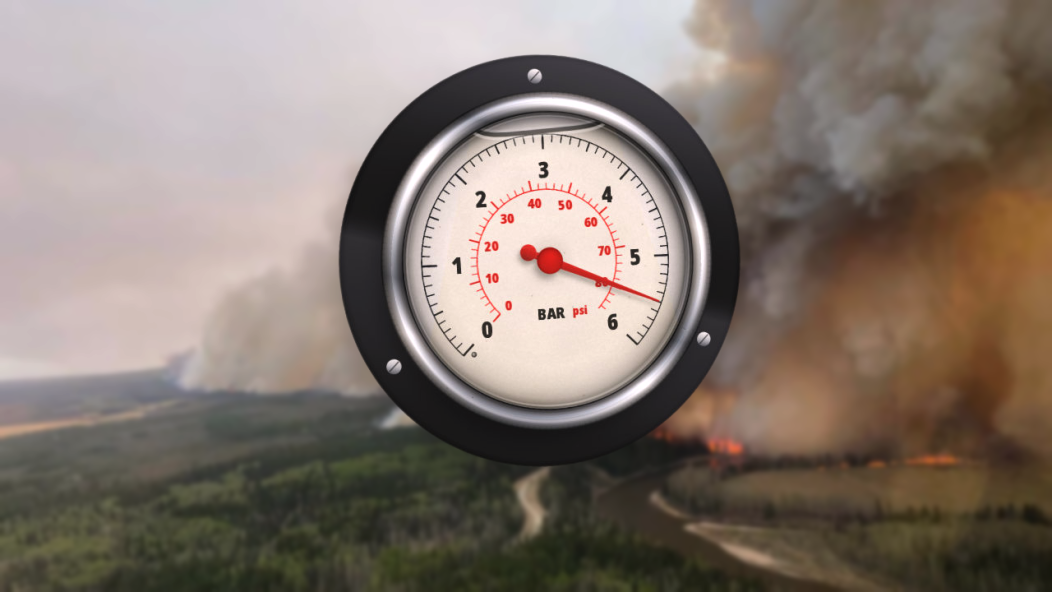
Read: 5.5 bar
